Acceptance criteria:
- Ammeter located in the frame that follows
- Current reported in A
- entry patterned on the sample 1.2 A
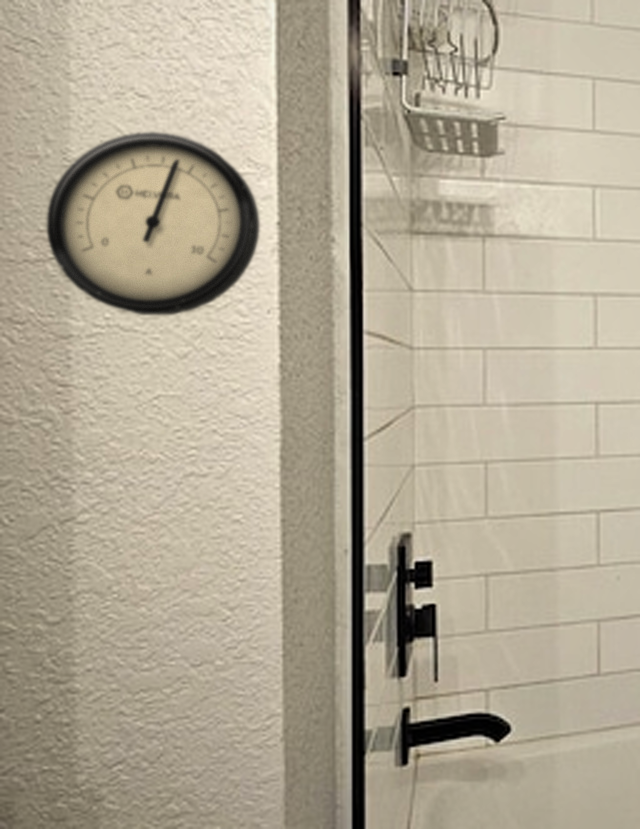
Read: 5.5 A
